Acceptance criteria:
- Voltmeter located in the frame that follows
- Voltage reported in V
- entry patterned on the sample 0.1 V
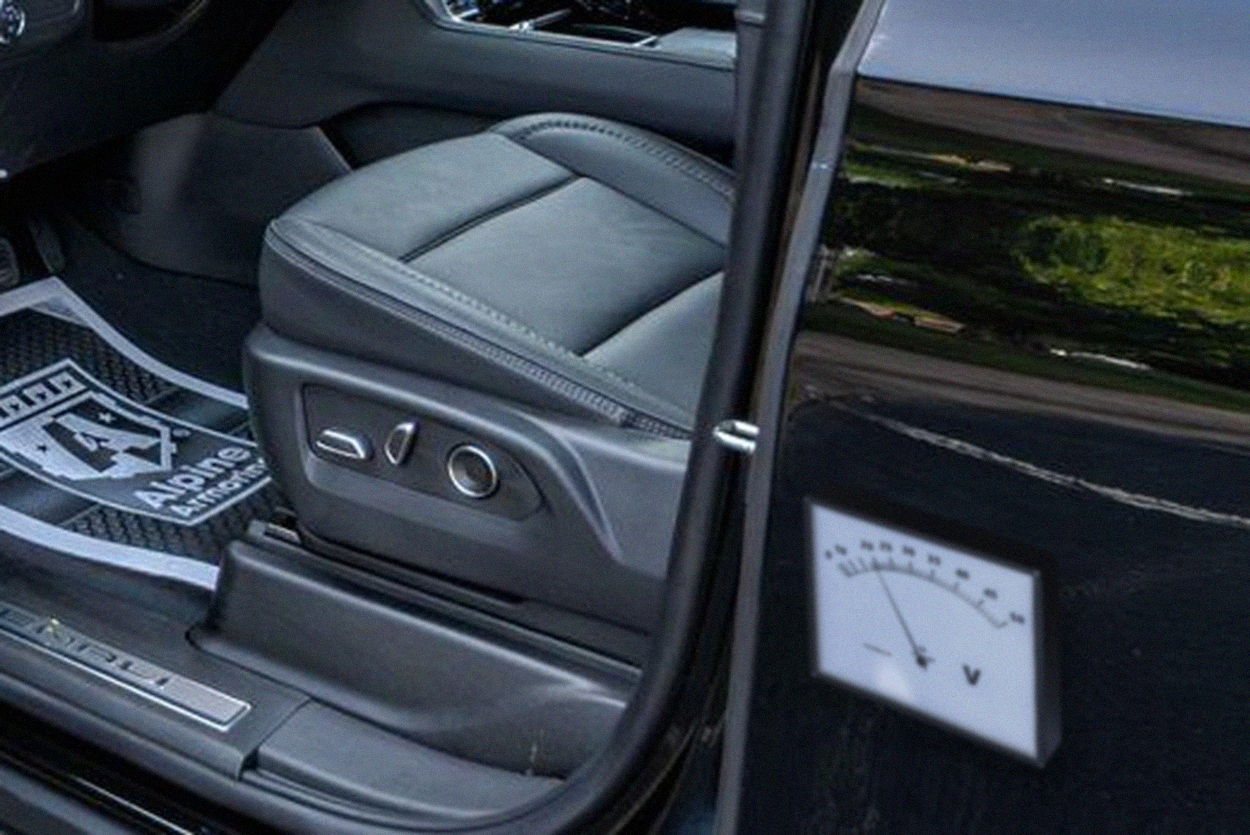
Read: 20 V
